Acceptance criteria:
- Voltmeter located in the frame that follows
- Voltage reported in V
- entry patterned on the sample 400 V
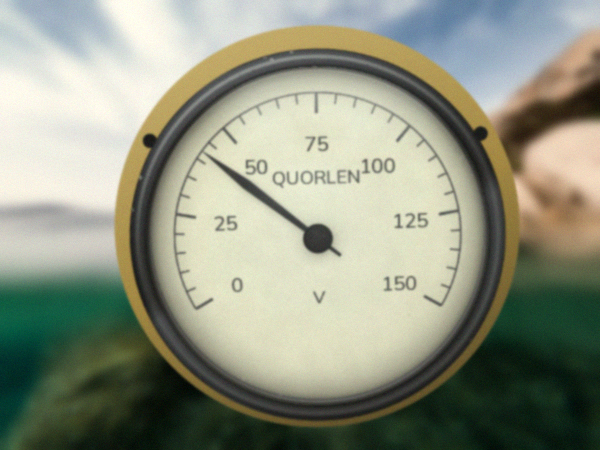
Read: 42.5 V
